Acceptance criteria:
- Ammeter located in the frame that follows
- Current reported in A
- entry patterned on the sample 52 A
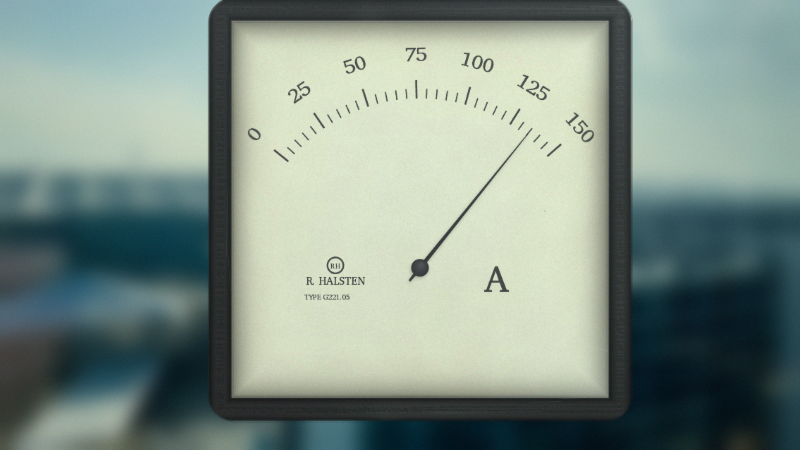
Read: 135 A
